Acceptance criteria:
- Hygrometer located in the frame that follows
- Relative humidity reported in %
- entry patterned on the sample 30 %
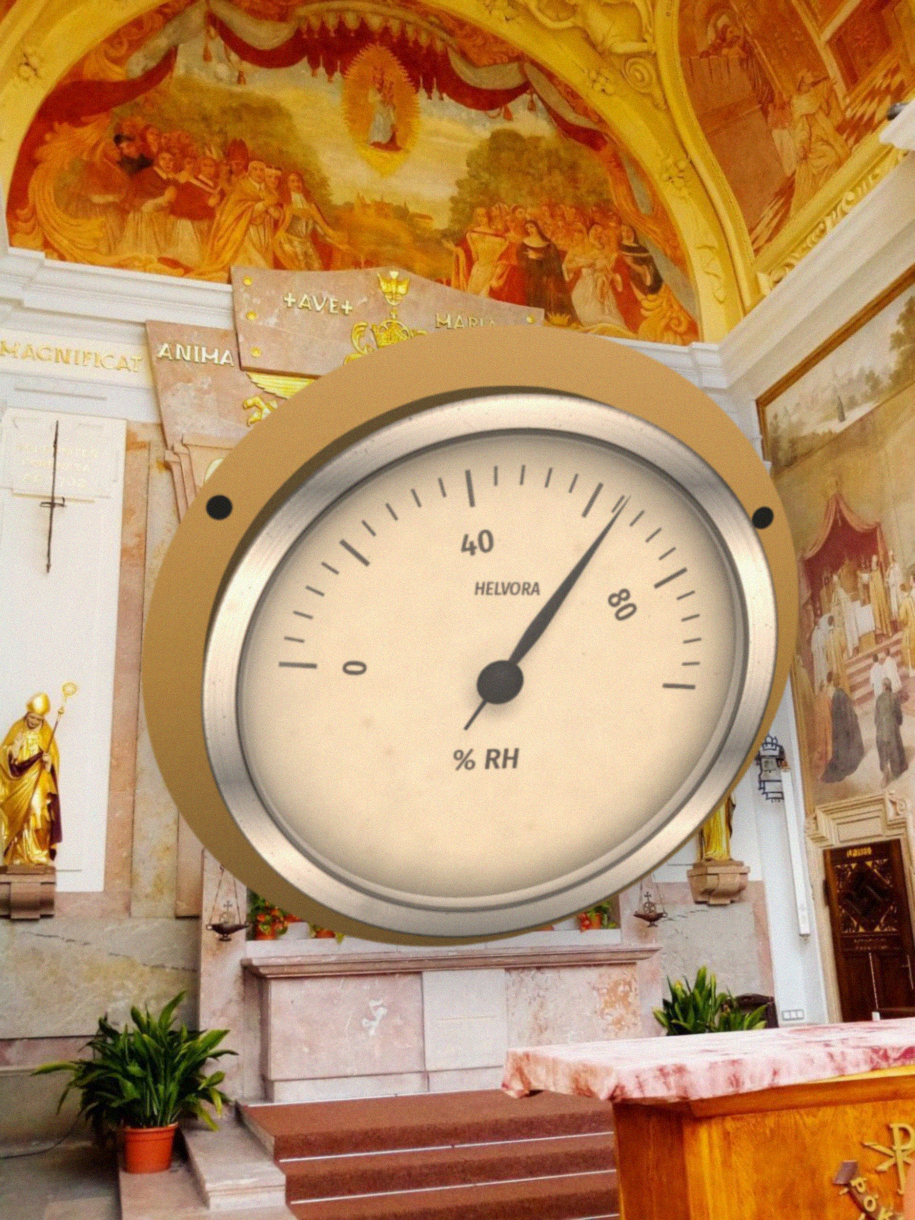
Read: 64 %
